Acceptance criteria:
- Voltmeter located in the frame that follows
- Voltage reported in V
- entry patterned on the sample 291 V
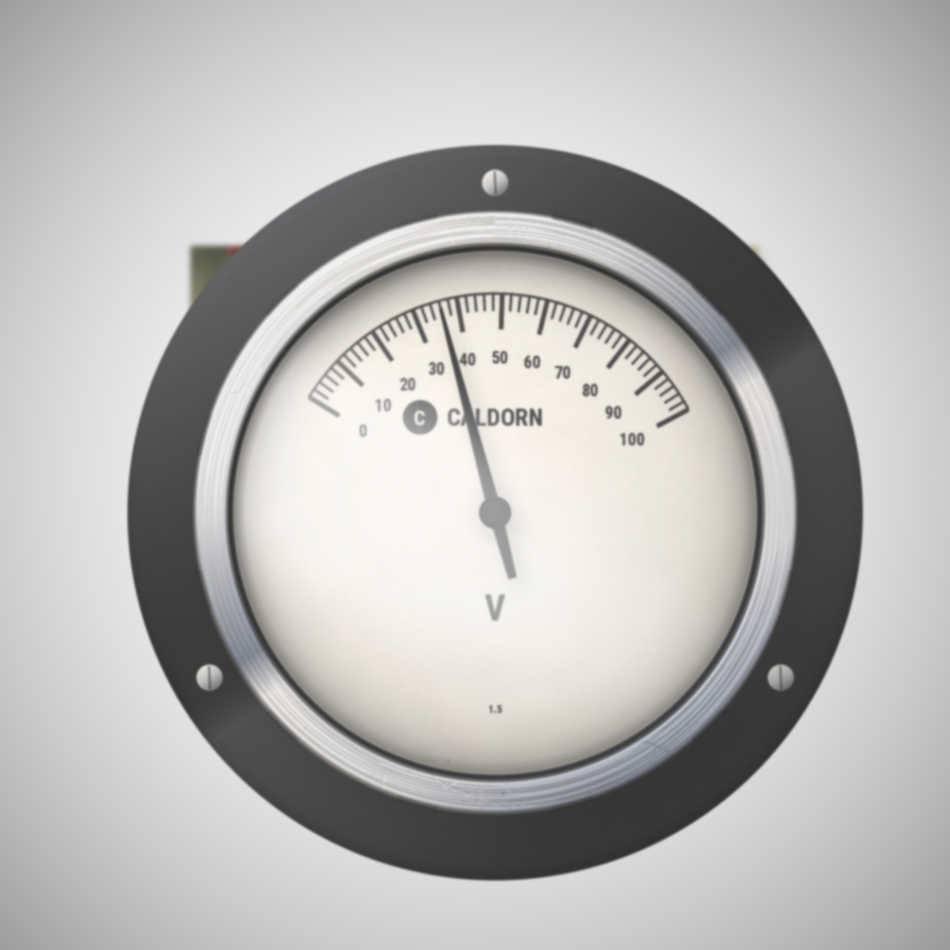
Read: 36 V
